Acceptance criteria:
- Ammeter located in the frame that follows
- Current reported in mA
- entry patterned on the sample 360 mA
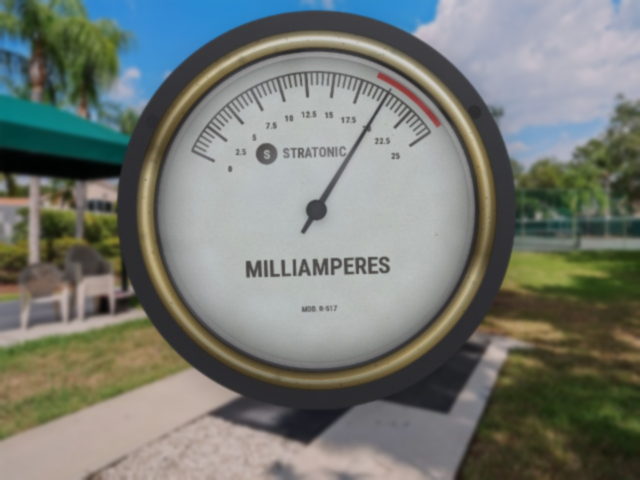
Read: 20 mA
